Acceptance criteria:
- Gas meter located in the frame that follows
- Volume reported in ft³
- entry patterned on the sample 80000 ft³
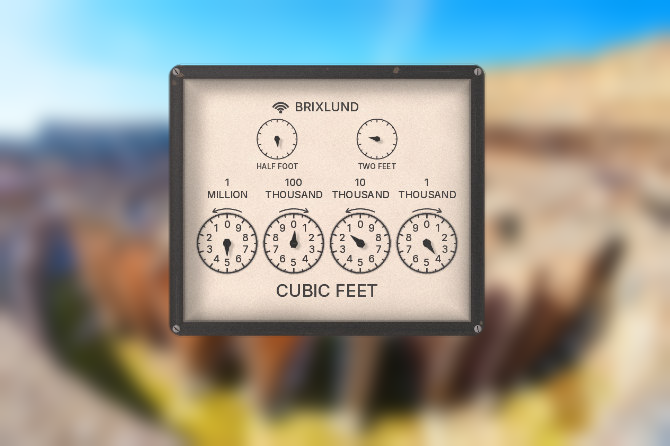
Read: 501400 ft³
